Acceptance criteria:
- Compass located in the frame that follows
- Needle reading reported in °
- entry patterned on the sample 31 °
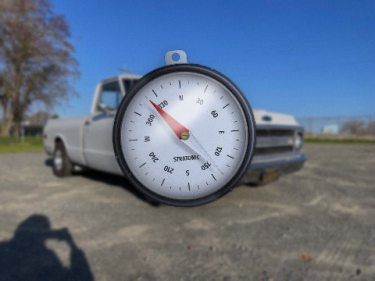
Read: 320 °
